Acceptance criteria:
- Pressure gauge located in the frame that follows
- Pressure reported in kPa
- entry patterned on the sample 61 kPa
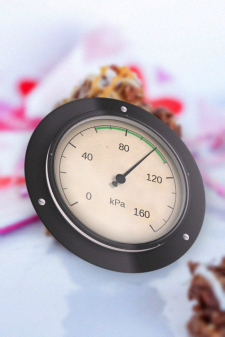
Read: 100 kPa
